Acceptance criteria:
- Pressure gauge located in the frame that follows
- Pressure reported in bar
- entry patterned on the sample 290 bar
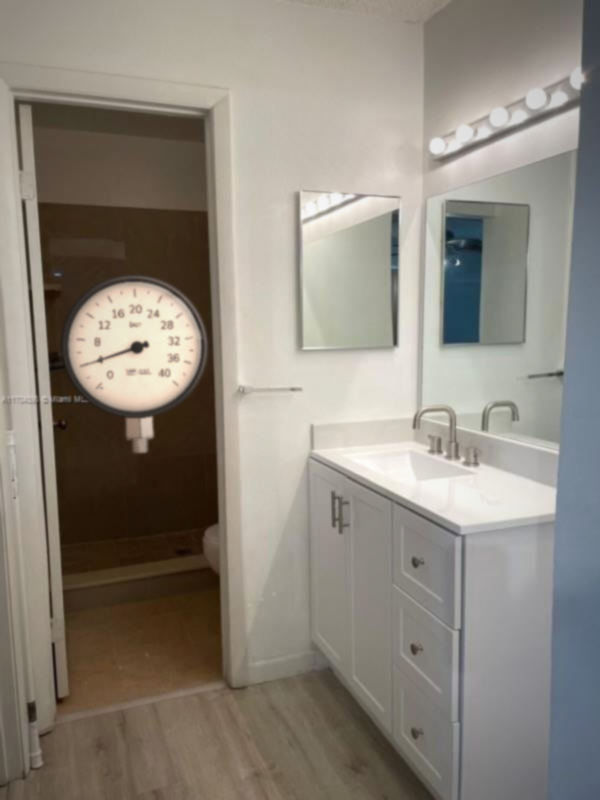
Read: 4 bar
